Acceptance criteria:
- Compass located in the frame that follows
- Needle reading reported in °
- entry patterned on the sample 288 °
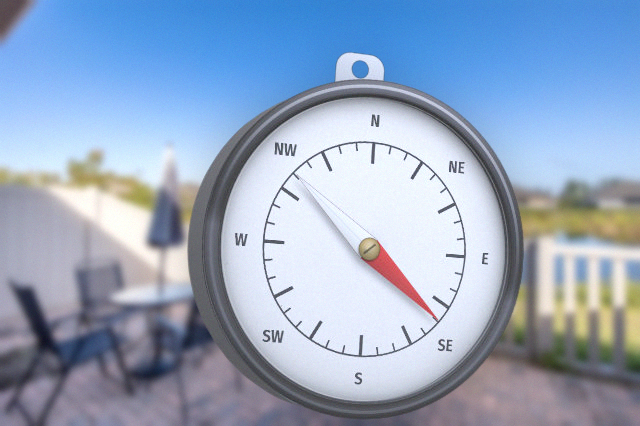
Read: 130 °
